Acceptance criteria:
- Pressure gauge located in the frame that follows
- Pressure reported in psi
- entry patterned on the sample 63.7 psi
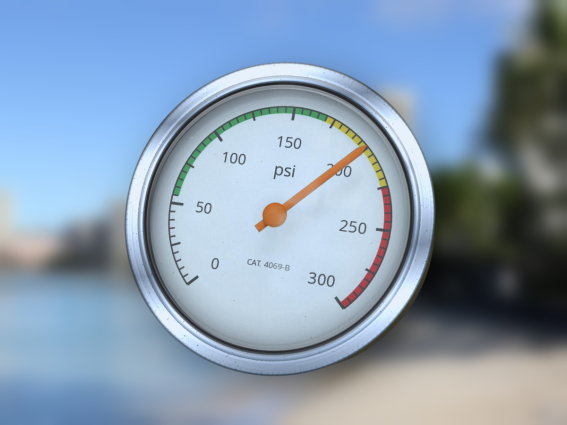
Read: 200 psi
